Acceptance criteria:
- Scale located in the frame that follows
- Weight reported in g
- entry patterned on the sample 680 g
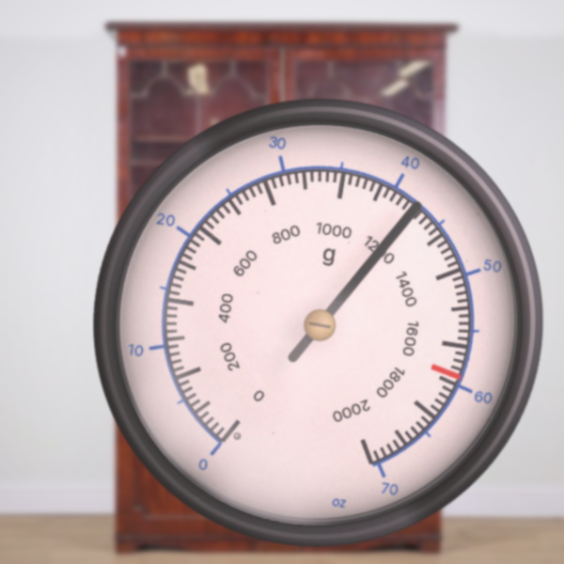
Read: 1200 g
